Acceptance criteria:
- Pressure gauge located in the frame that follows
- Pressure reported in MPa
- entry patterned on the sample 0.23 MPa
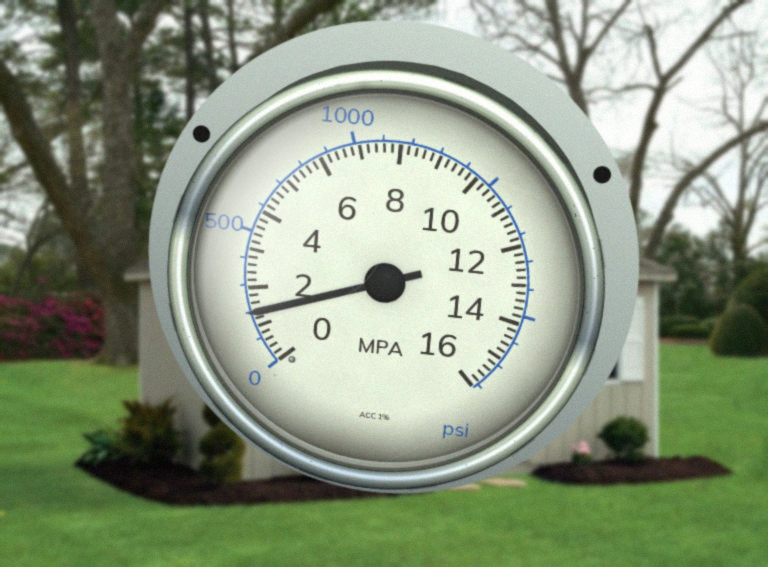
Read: 1.4 MPa
